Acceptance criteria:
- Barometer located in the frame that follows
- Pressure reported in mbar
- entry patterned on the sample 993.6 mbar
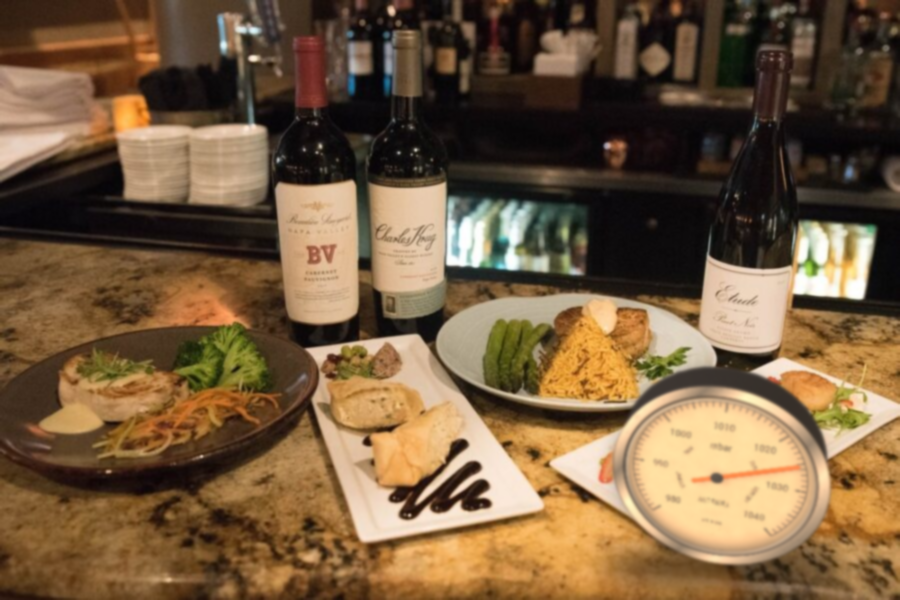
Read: 1025 mbar
